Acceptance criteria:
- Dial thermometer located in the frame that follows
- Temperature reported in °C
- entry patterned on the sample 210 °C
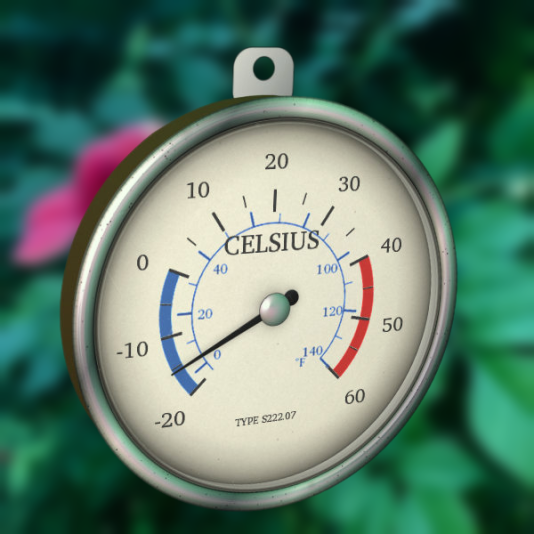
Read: -15 °C
